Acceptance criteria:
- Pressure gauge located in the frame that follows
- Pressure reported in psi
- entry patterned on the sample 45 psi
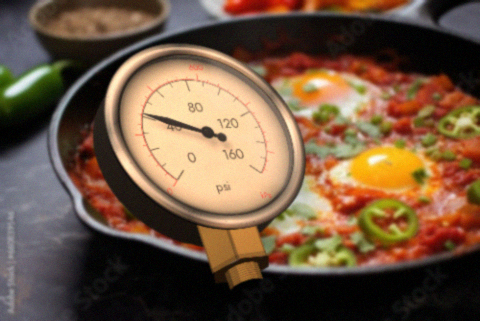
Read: 40 psi
